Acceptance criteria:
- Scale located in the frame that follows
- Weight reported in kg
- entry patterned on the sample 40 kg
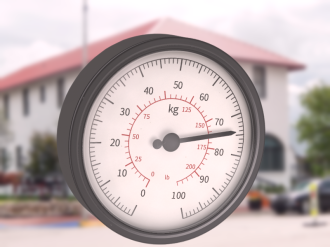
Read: 74 kg
